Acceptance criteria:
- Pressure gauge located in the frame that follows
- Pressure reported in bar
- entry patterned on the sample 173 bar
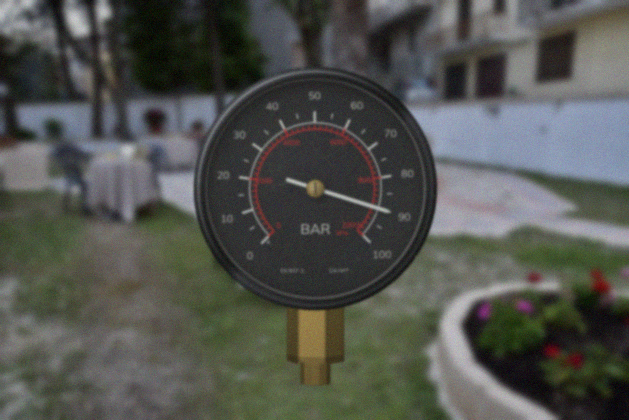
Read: 90 bar
